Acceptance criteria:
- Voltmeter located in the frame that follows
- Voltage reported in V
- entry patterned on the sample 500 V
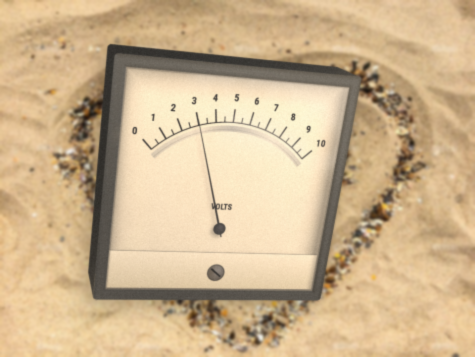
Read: 3 V
